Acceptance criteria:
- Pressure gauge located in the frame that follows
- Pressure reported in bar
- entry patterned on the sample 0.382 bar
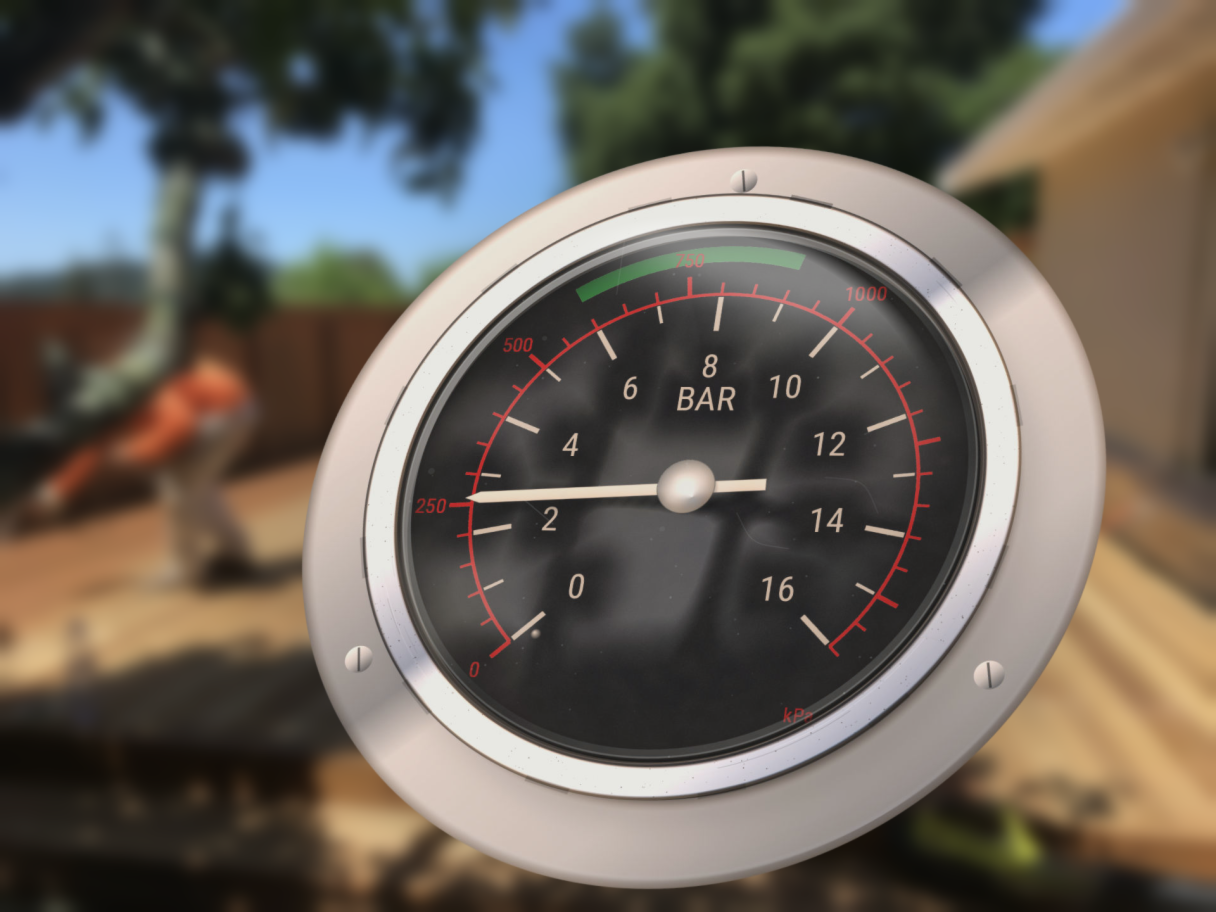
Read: 2.5 bar
